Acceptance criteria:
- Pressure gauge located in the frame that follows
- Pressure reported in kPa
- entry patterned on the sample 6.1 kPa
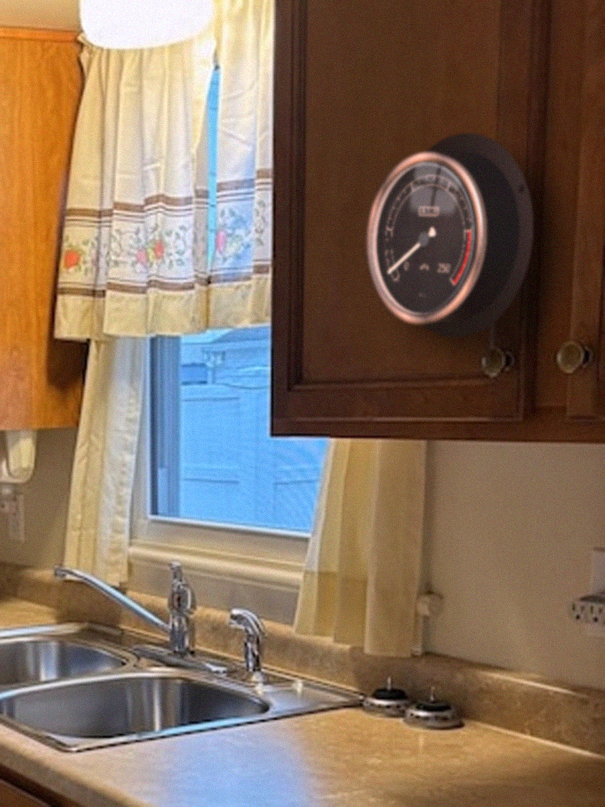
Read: 10 kPa
